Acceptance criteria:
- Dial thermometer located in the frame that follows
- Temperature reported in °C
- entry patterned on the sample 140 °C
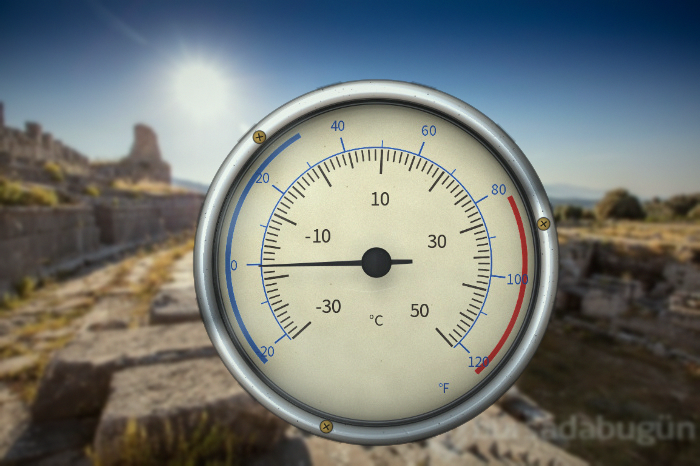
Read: -18 °C
